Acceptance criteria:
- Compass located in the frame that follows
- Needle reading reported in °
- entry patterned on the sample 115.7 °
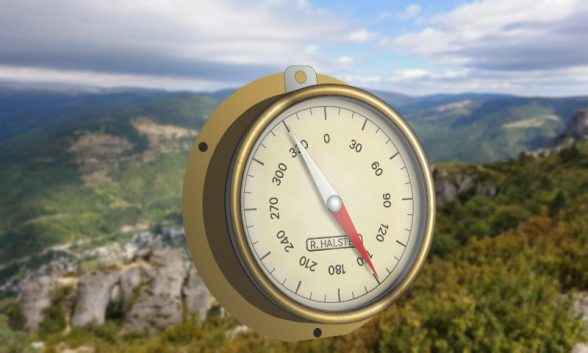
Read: 150 °
